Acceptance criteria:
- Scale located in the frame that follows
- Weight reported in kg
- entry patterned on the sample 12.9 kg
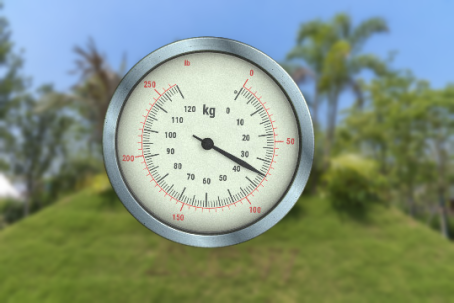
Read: 35 kg
